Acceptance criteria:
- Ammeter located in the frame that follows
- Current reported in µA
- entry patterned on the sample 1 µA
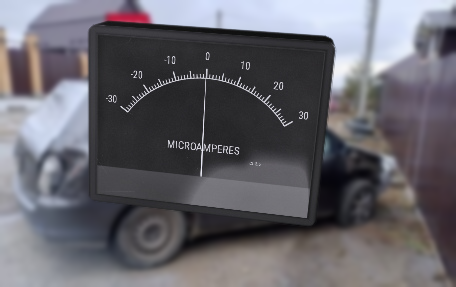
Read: 0 µA
